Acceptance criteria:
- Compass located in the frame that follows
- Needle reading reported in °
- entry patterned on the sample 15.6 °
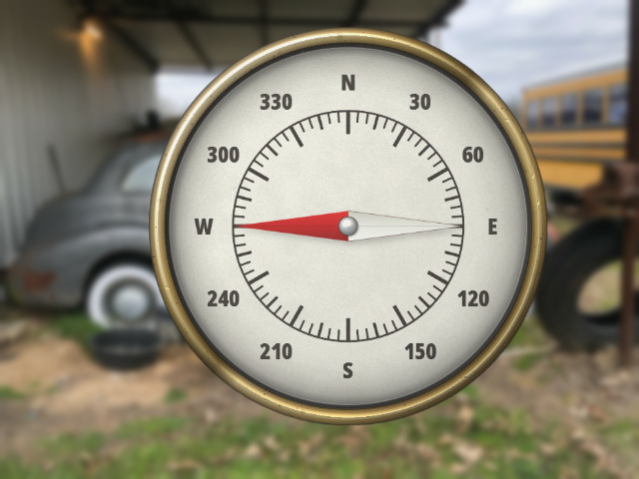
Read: 270 °
